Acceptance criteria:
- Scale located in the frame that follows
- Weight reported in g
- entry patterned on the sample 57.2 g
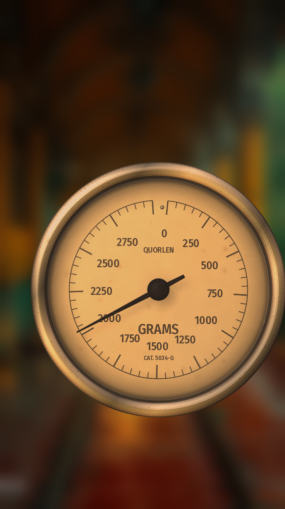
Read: 2025 g
